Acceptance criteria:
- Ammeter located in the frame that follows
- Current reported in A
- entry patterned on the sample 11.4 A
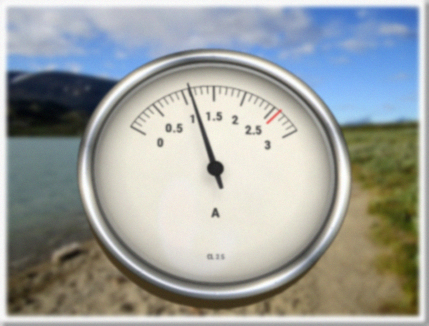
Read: 1.1 A
